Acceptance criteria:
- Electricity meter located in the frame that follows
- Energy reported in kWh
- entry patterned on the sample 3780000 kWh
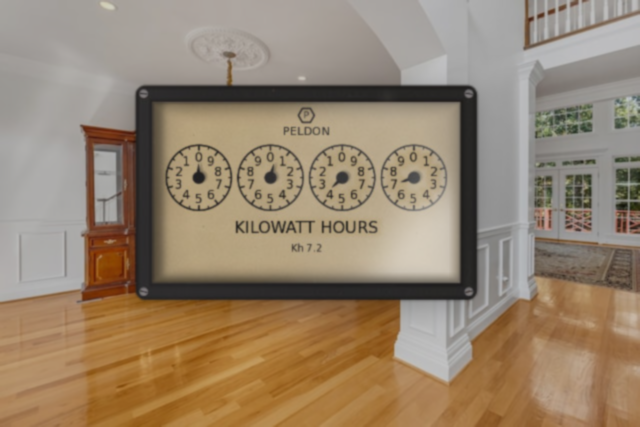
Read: 37 kWh
